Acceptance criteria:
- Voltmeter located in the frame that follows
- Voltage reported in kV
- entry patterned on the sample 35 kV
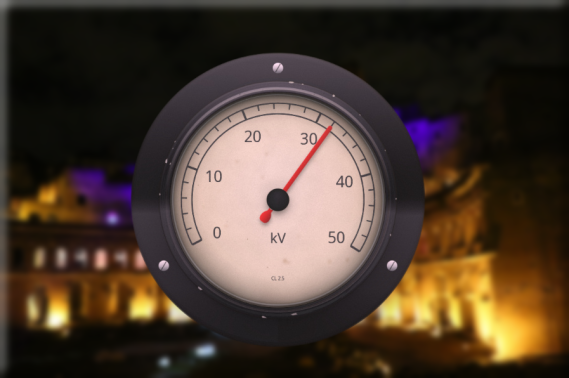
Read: 32 kV
